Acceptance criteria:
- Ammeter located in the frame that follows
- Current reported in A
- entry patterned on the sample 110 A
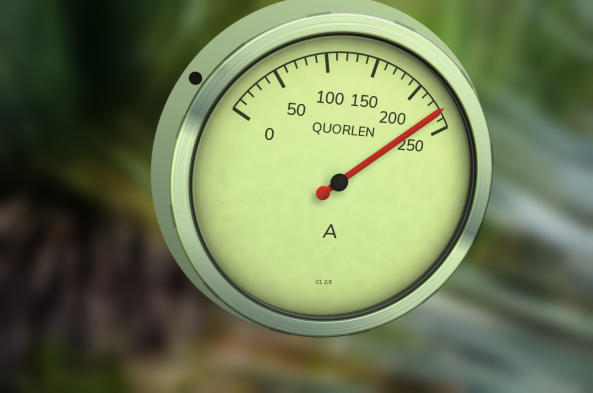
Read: 230 A
